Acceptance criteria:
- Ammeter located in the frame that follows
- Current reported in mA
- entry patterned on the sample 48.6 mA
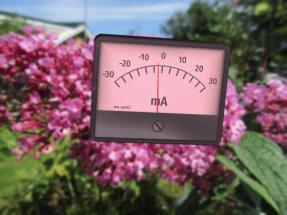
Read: -2.5 mA
